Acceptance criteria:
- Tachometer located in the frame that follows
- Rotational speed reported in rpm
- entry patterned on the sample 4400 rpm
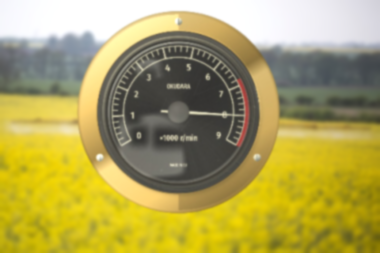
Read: 8000 rpm
